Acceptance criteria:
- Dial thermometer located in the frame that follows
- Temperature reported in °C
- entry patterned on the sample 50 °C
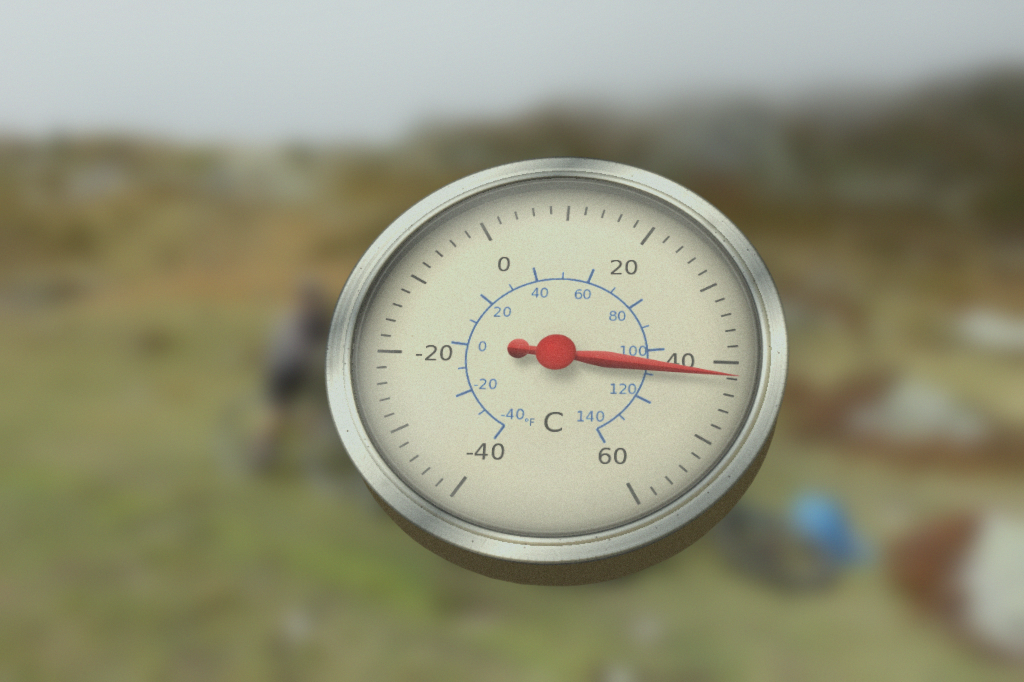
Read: 42 °C
